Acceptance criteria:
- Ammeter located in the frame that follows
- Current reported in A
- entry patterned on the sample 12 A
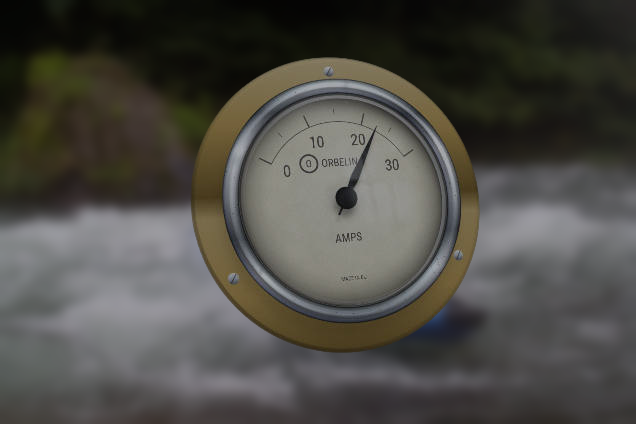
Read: 22.5 A
